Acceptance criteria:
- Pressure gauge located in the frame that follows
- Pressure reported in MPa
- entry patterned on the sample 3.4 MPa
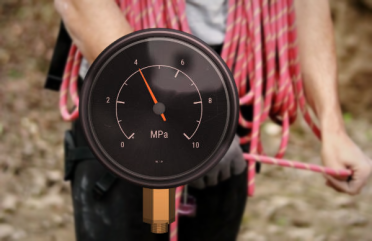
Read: 4 MPa
